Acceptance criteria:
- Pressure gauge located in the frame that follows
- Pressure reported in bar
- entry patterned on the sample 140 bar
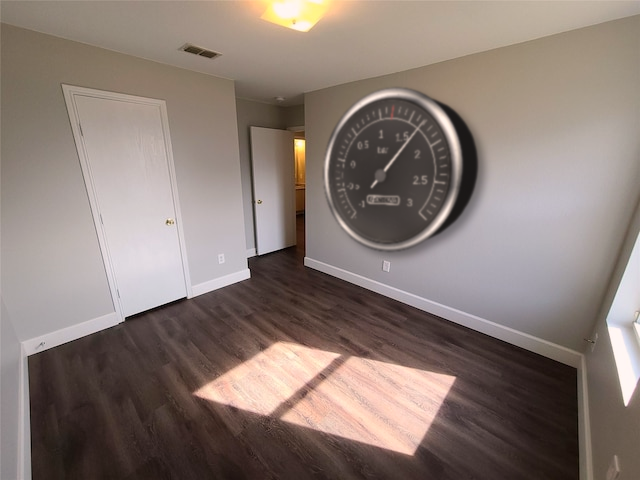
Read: 1.7 bar
